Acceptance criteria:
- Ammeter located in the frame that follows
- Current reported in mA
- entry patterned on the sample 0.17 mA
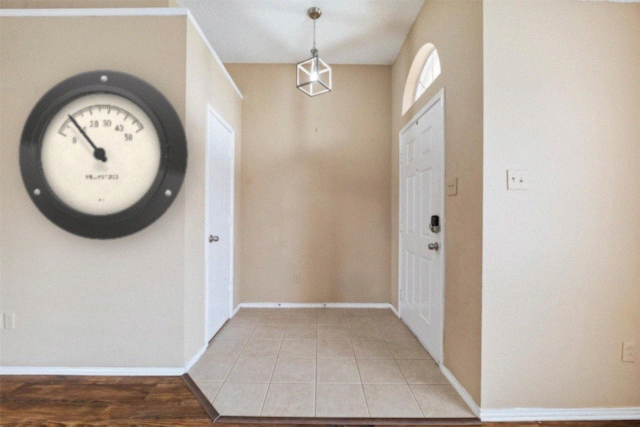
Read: 10 mA
